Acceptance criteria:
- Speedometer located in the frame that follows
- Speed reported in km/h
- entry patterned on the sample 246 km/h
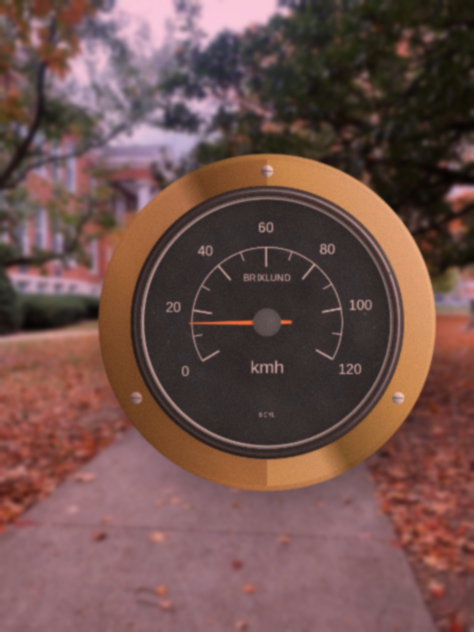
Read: 15 km/h
